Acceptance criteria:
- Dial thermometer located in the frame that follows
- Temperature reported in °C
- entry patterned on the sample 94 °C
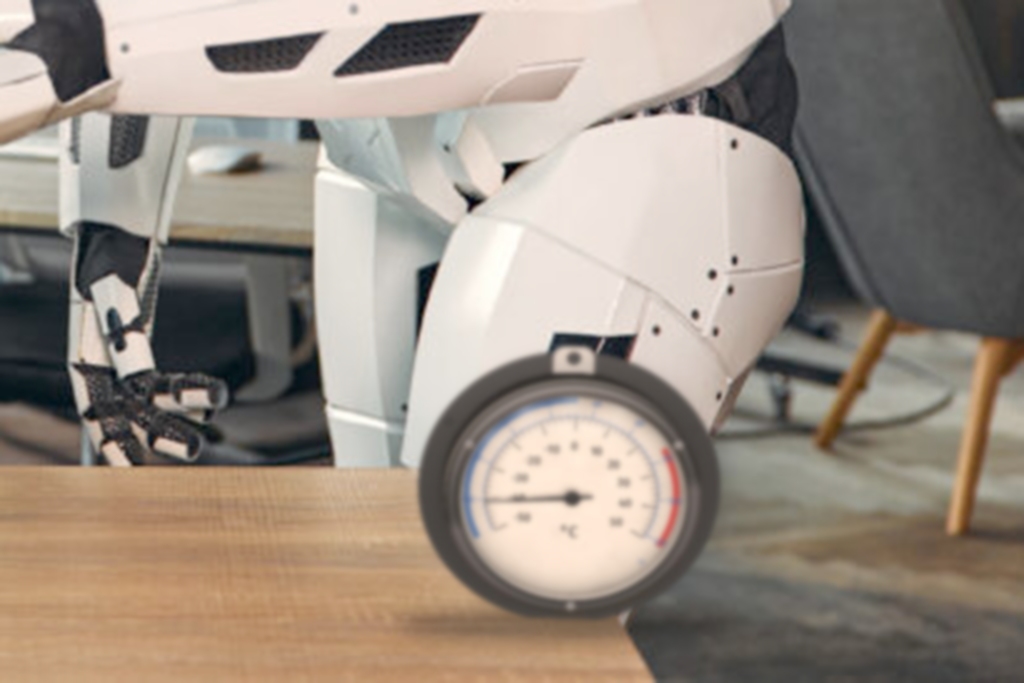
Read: -40 °C
